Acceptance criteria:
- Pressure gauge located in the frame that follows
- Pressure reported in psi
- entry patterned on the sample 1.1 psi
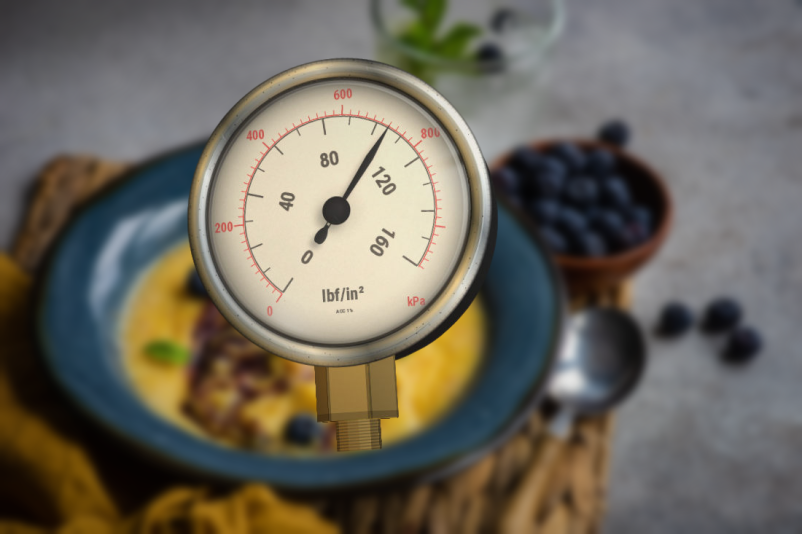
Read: 105 psi
